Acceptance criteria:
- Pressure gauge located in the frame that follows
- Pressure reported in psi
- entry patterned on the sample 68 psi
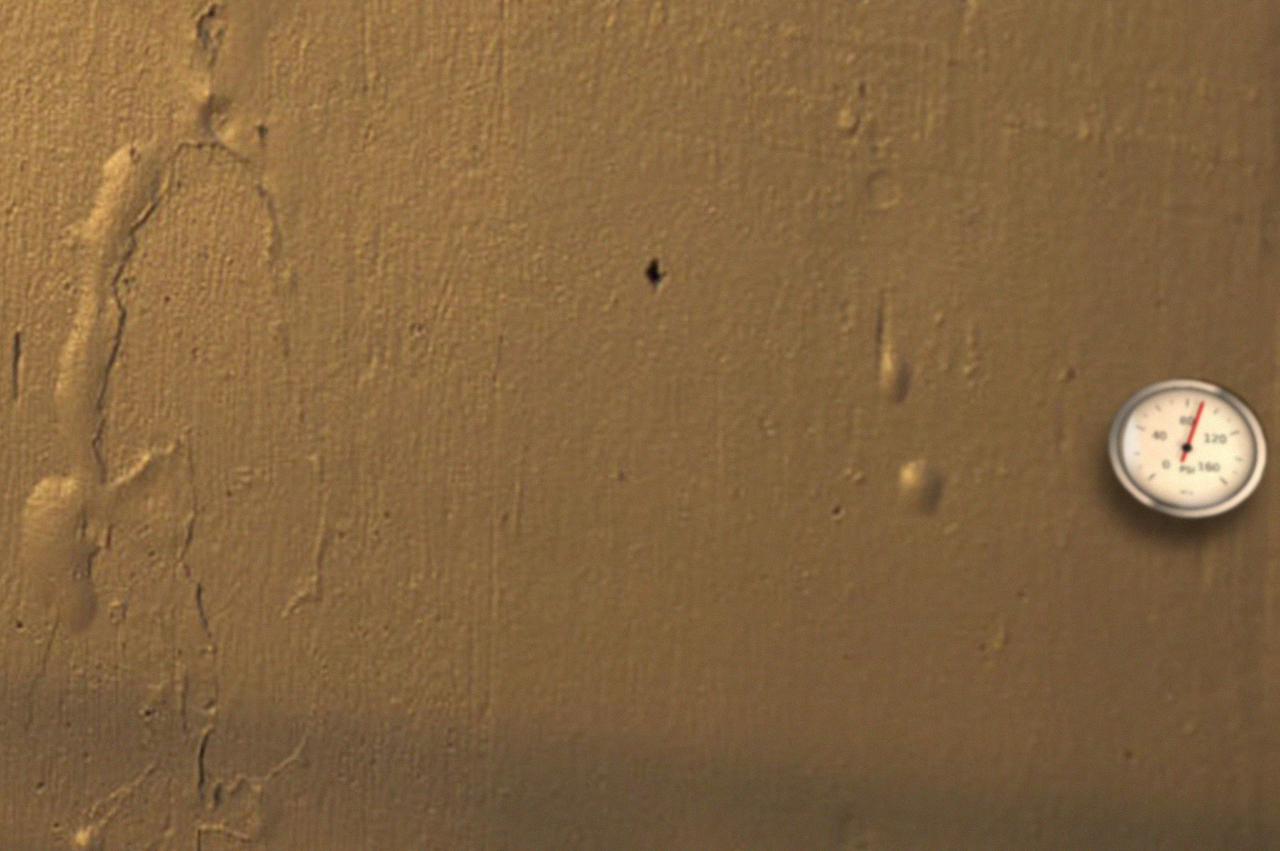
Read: 90 psi
